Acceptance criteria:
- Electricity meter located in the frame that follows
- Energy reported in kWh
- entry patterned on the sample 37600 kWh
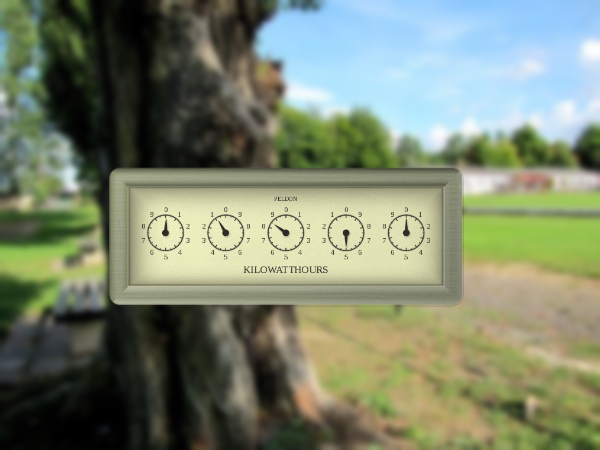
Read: 850 kWh
